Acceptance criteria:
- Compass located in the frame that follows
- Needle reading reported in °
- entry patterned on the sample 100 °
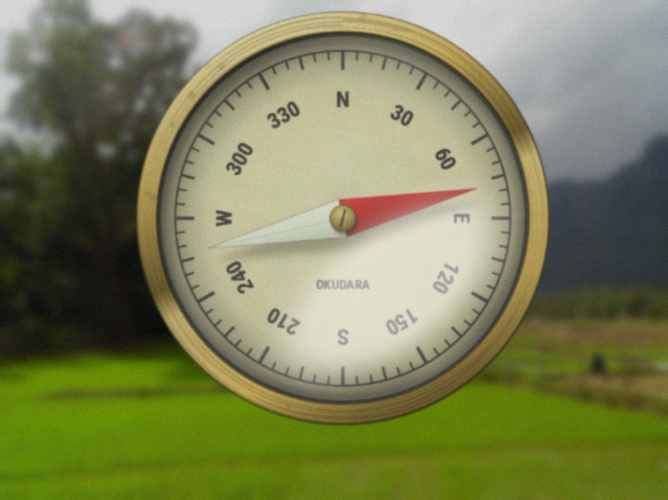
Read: 77.5 °
